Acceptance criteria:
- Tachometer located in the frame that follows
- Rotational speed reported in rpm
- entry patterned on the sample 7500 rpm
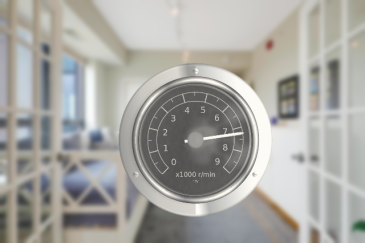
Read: 7250 rpm
